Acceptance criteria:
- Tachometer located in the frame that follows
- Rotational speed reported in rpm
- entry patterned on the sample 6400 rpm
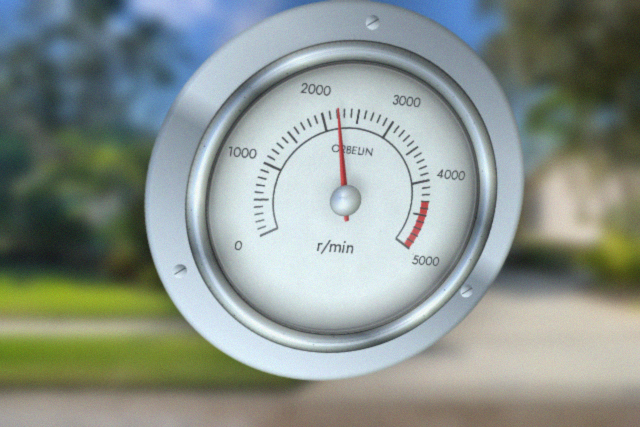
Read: 2200 rpm
